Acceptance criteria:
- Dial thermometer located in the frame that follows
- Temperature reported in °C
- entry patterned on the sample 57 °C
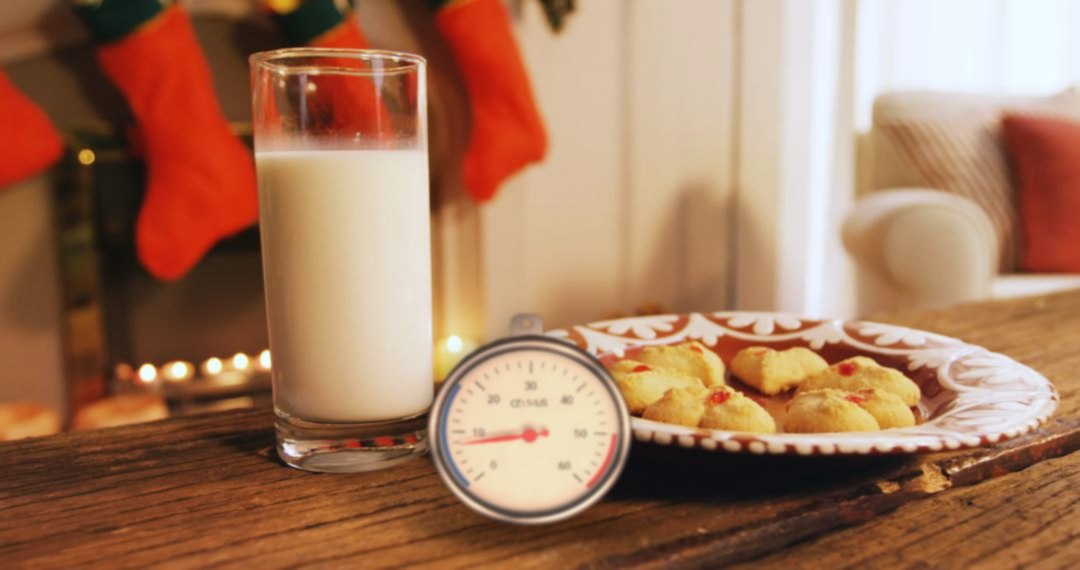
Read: 8 °C
